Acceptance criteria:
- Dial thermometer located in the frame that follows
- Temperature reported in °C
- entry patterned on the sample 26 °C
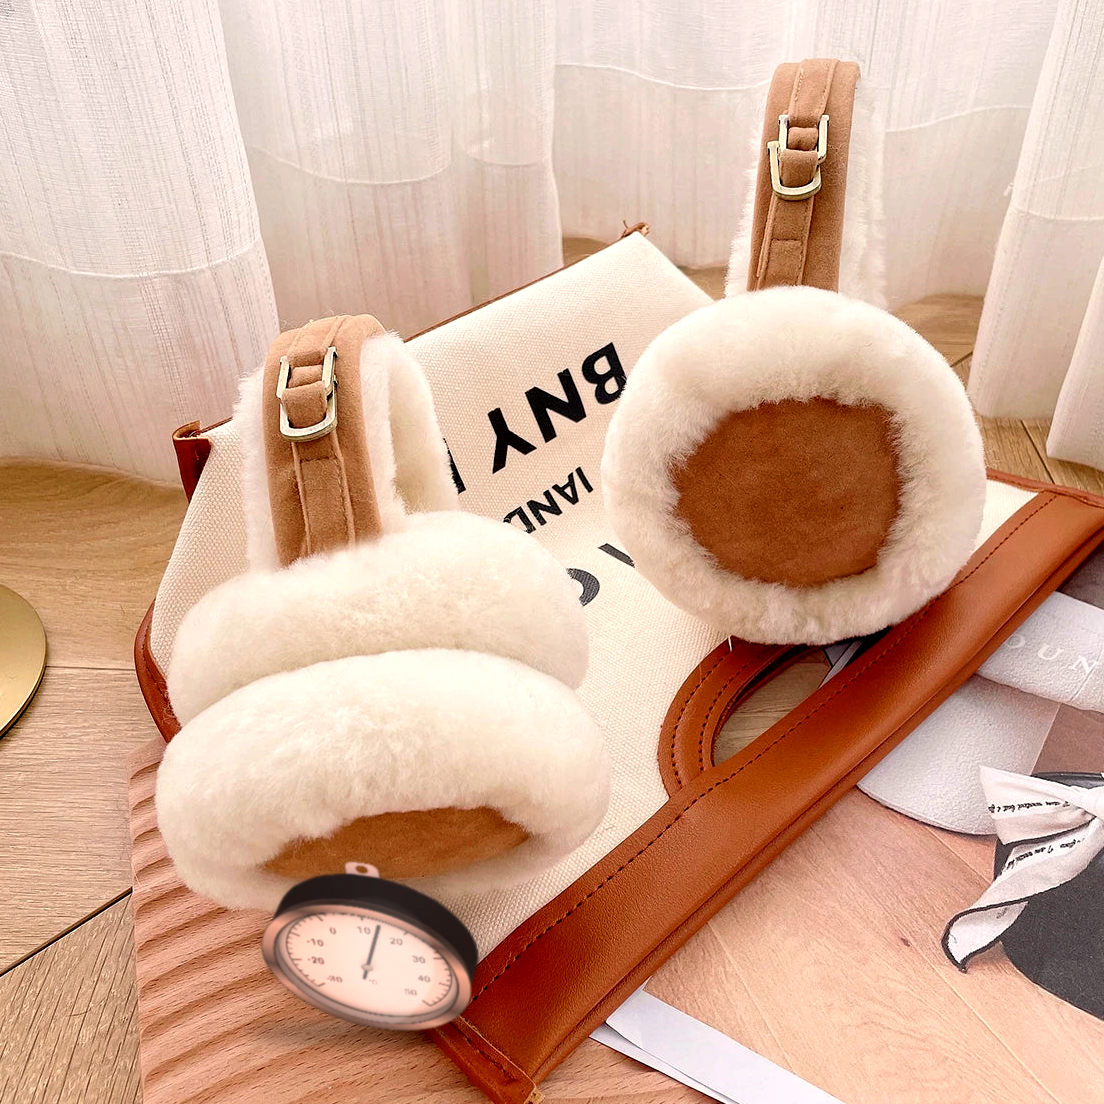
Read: 14 °C
